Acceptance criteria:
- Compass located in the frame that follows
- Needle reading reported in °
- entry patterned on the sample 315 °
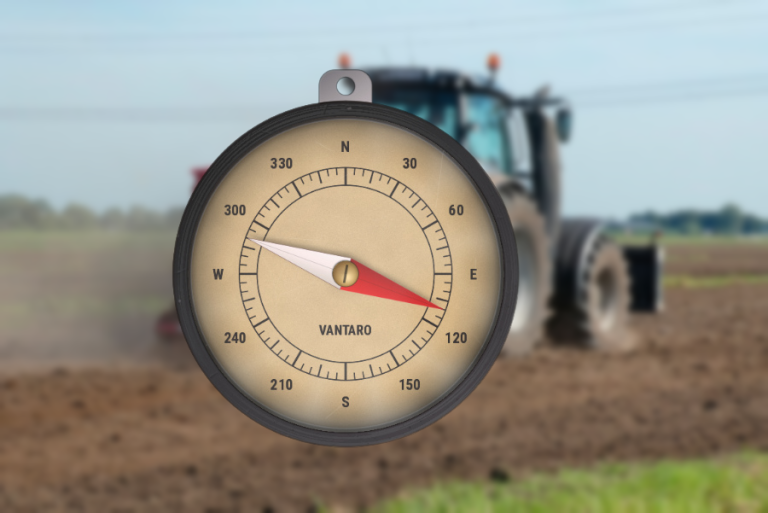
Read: 110 °
